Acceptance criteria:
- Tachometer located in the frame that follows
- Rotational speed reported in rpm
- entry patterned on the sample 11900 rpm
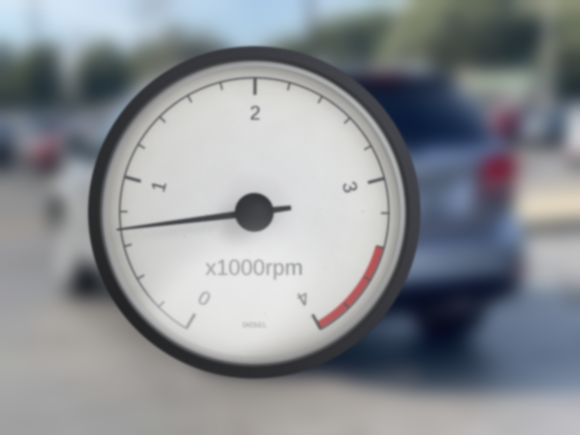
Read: 700 rpm
